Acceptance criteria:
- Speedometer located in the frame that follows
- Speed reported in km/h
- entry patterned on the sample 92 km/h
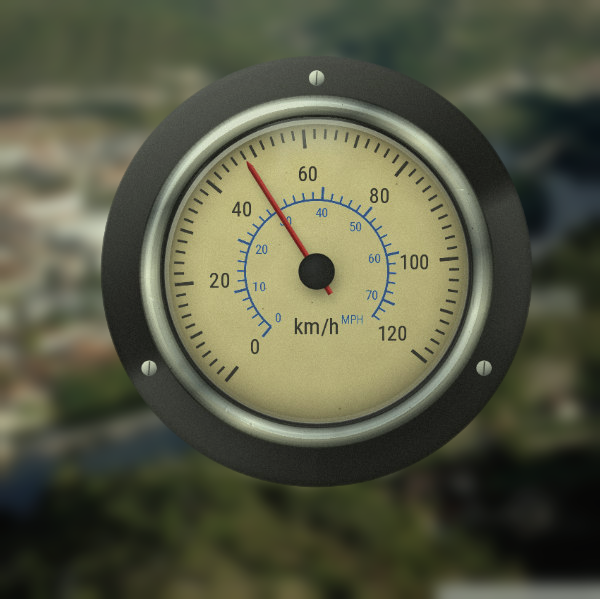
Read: 48 km/h
